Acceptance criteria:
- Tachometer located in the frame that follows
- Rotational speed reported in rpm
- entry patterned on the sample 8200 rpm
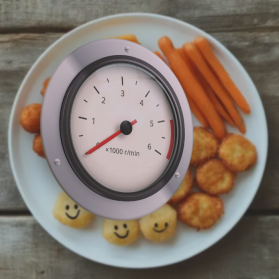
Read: 0 rpm
